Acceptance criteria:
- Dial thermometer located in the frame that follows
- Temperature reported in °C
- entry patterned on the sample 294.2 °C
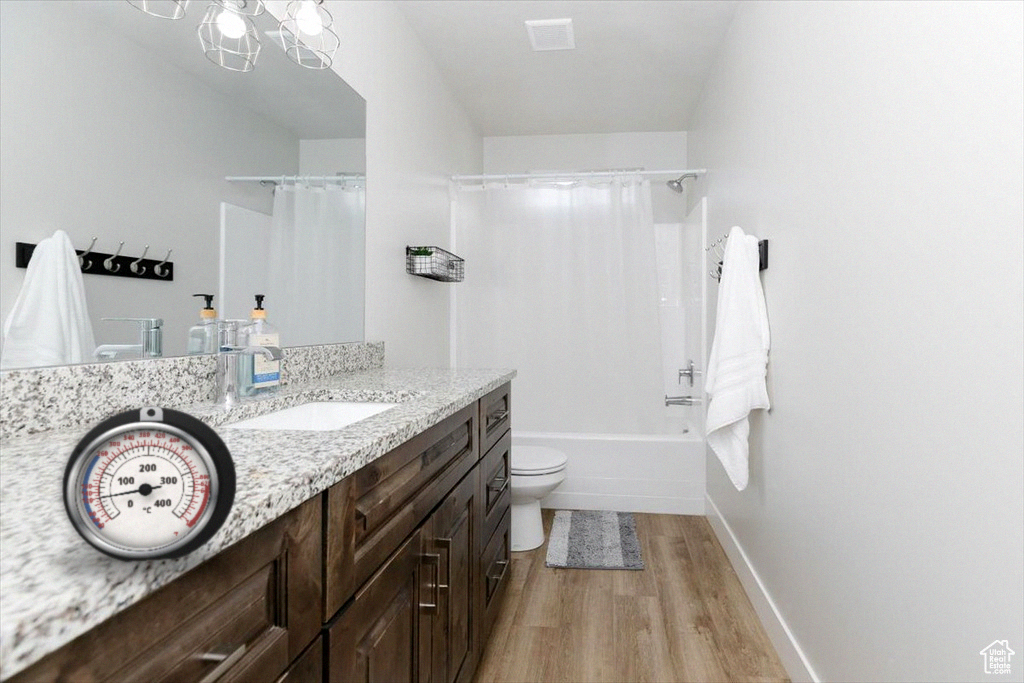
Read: 50 °C
